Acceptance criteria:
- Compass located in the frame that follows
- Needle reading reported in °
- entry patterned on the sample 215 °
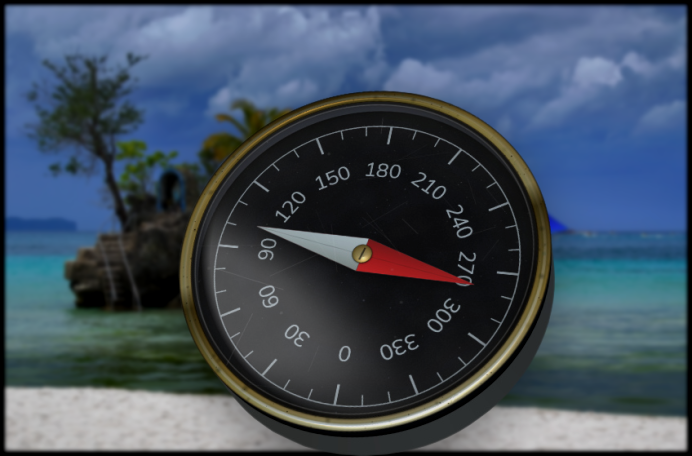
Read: 280 °
